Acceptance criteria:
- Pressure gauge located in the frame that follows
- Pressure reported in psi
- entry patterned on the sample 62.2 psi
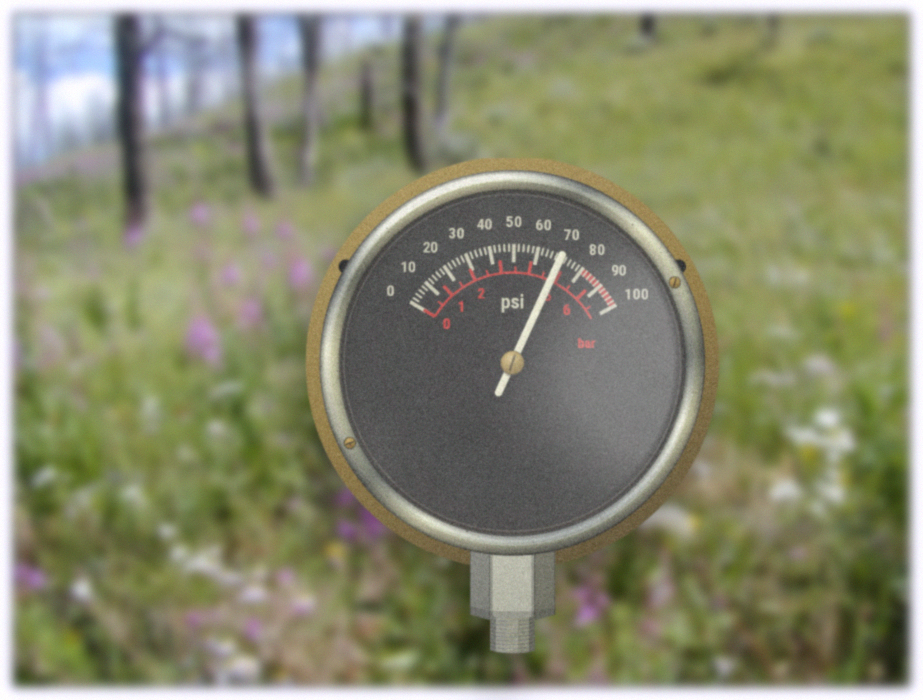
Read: 70 psi
